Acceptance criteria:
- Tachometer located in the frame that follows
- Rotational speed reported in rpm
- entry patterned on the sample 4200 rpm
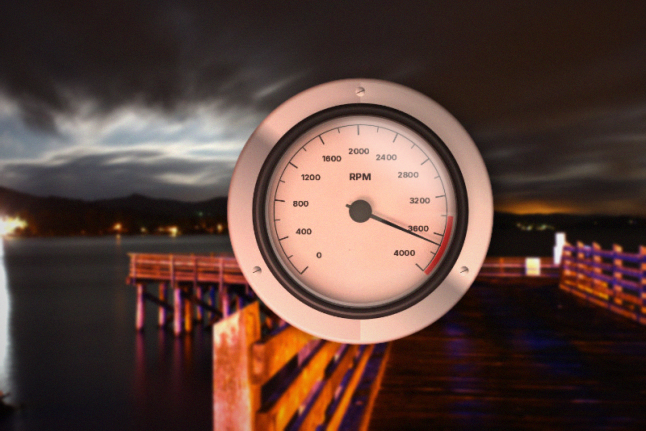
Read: 3700 rpm
